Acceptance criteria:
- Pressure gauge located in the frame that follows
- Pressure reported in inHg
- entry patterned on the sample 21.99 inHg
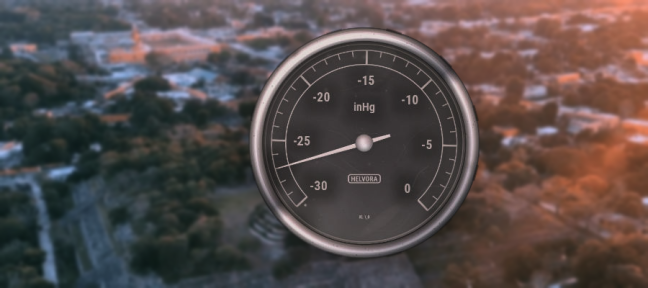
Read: -27 inHg
